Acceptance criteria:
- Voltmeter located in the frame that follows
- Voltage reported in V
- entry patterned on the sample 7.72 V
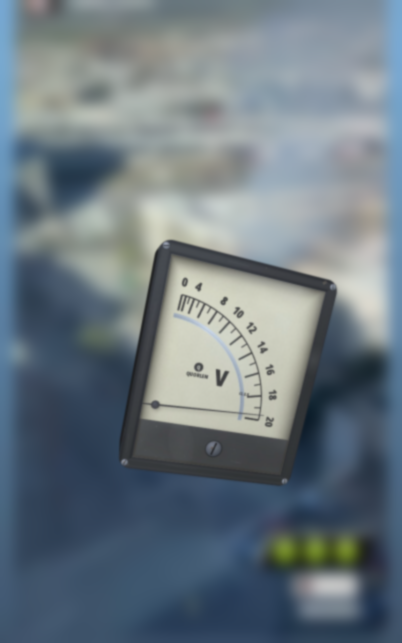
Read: 19.5 V
